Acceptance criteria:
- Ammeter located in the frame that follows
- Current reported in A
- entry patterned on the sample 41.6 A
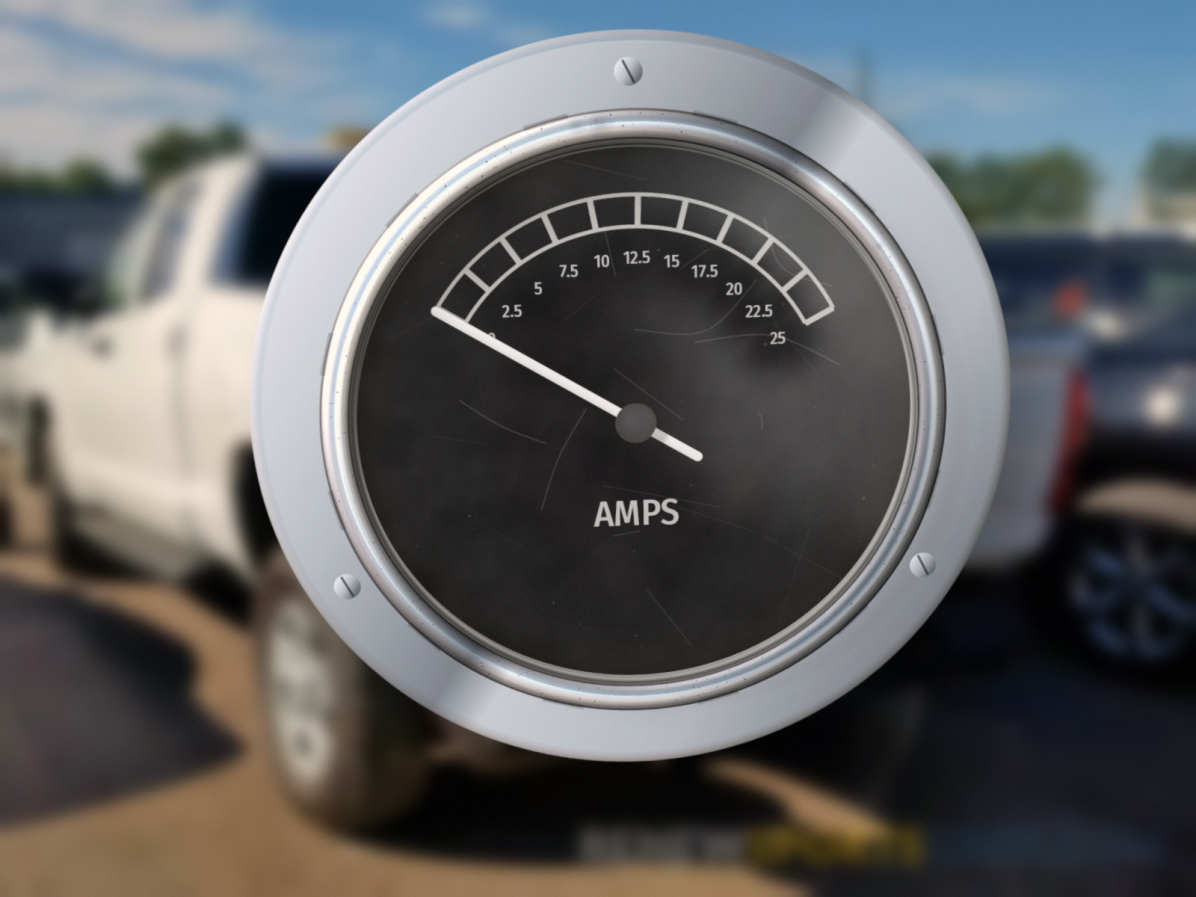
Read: 0 A
